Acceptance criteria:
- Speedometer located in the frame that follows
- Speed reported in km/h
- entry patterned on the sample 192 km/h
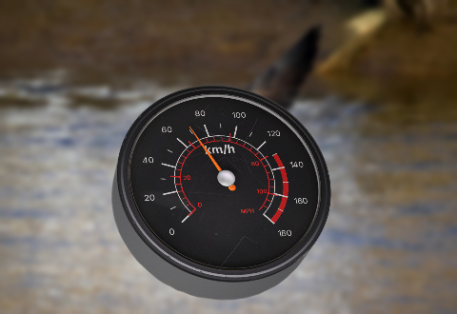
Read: 70 km/h
